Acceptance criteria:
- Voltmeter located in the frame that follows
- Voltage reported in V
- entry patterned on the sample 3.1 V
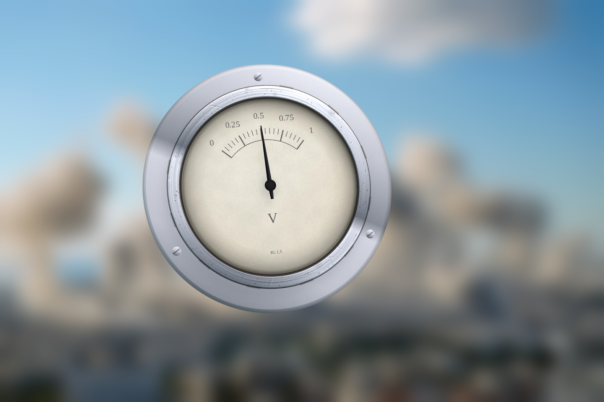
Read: 0.5 V
